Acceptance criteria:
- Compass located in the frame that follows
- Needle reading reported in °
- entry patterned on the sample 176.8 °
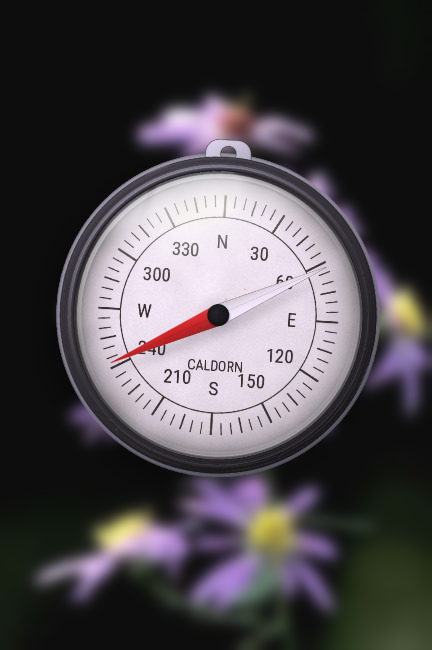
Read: 242.5 °
